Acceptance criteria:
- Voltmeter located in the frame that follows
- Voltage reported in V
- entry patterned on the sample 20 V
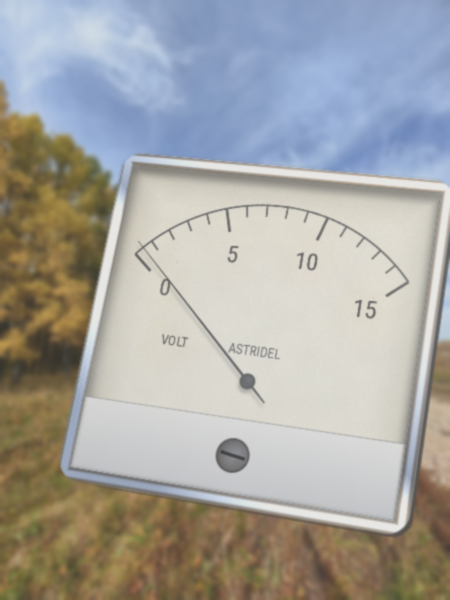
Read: 0.5 V
